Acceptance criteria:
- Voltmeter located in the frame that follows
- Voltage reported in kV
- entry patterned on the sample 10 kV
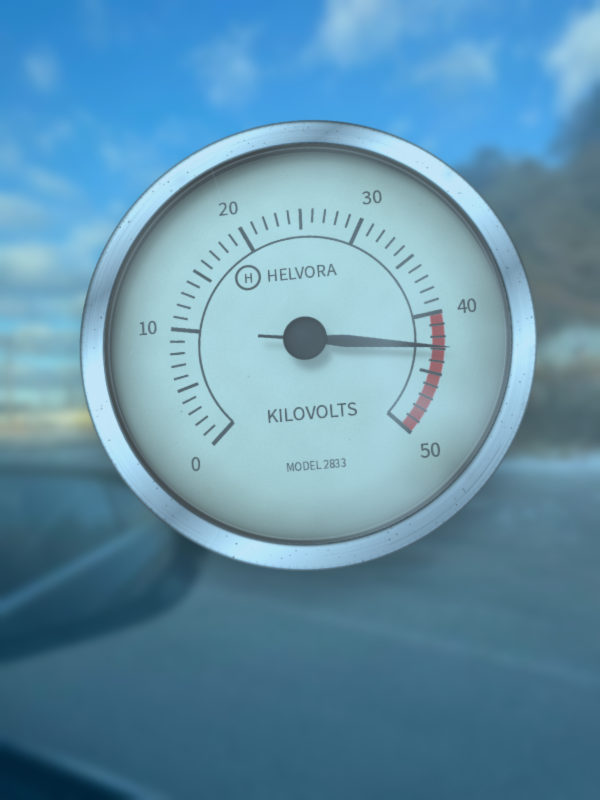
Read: 43 kV
